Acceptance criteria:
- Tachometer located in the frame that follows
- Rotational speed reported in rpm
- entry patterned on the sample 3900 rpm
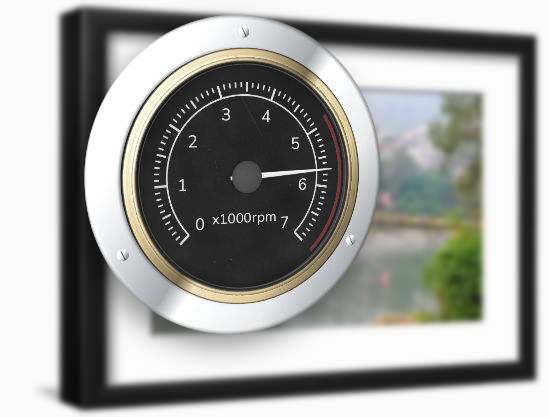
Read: 5700 rpm
